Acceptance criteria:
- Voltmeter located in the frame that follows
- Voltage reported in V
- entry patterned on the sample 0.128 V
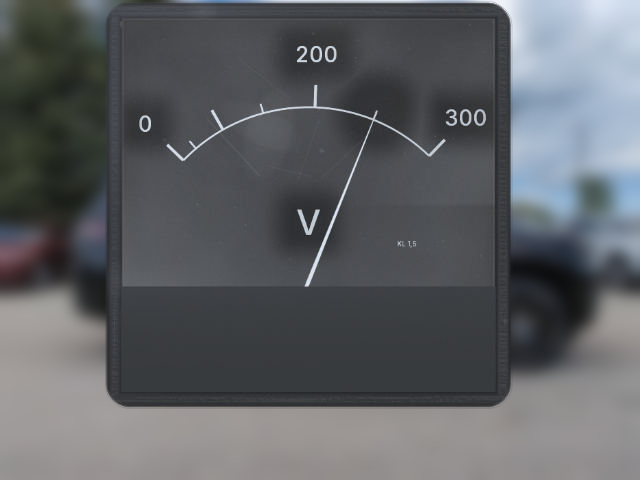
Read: 250 V
